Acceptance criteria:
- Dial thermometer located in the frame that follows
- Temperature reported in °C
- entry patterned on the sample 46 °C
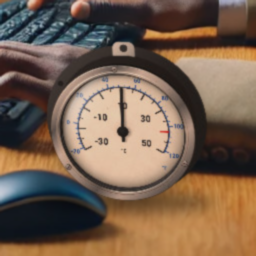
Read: 10 °C
